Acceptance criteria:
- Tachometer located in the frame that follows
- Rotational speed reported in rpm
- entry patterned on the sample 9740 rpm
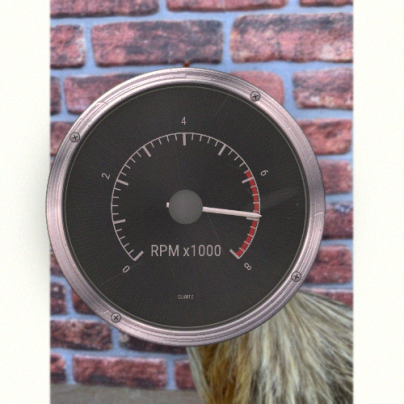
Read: 6900 rpm
